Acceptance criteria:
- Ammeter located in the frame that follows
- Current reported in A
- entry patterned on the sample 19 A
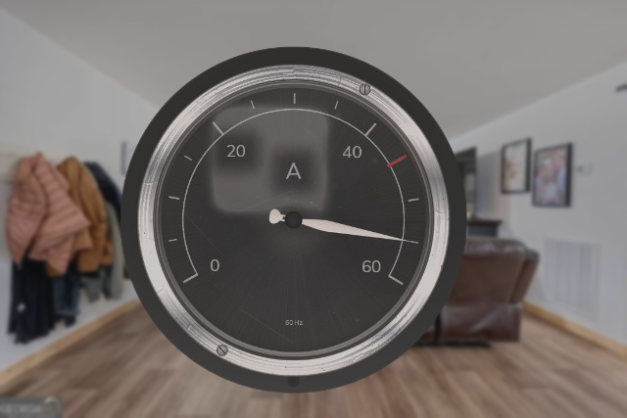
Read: 55 A
